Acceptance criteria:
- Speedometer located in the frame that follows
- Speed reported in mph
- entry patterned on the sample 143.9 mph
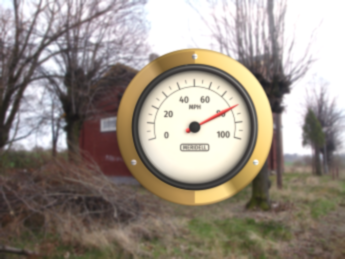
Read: 80 mph
